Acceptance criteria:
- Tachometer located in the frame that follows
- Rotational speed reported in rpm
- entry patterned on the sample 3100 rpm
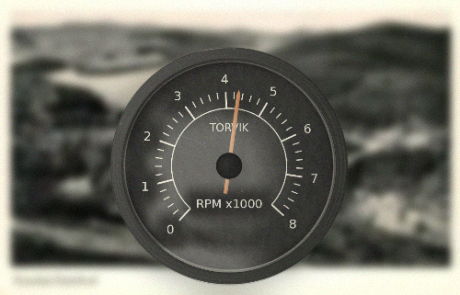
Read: 4300 rpm
